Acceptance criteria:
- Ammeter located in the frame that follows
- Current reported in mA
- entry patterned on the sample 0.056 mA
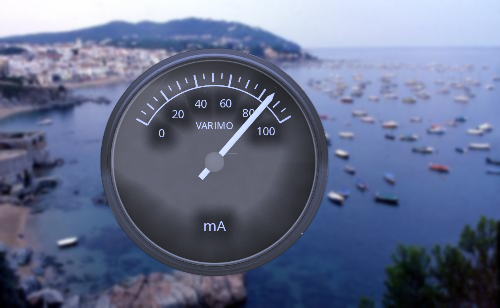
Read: 85 mA
